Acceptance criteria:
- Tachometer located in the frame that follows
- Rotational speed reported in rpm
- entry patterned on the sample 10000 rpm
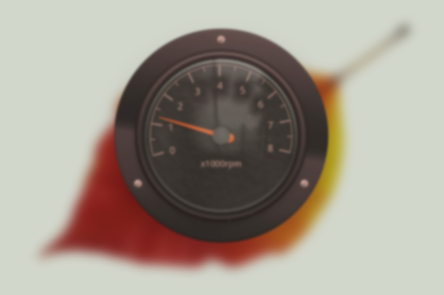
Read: 1250 rpm
